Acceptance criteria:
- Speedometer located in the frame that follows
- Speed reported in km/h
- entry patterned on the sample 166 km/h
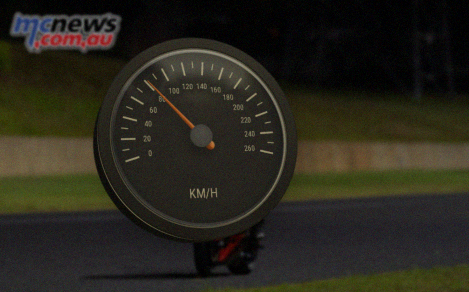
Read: 80 km/h
